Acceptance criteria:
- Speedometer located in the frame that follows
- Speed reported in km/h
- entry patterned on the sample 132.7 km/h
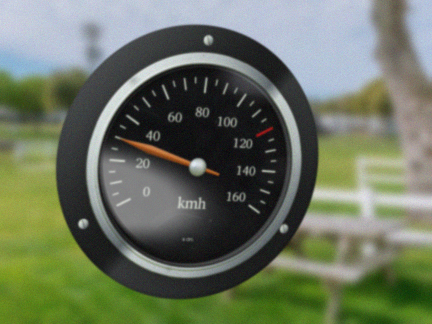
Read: 30 km/h
